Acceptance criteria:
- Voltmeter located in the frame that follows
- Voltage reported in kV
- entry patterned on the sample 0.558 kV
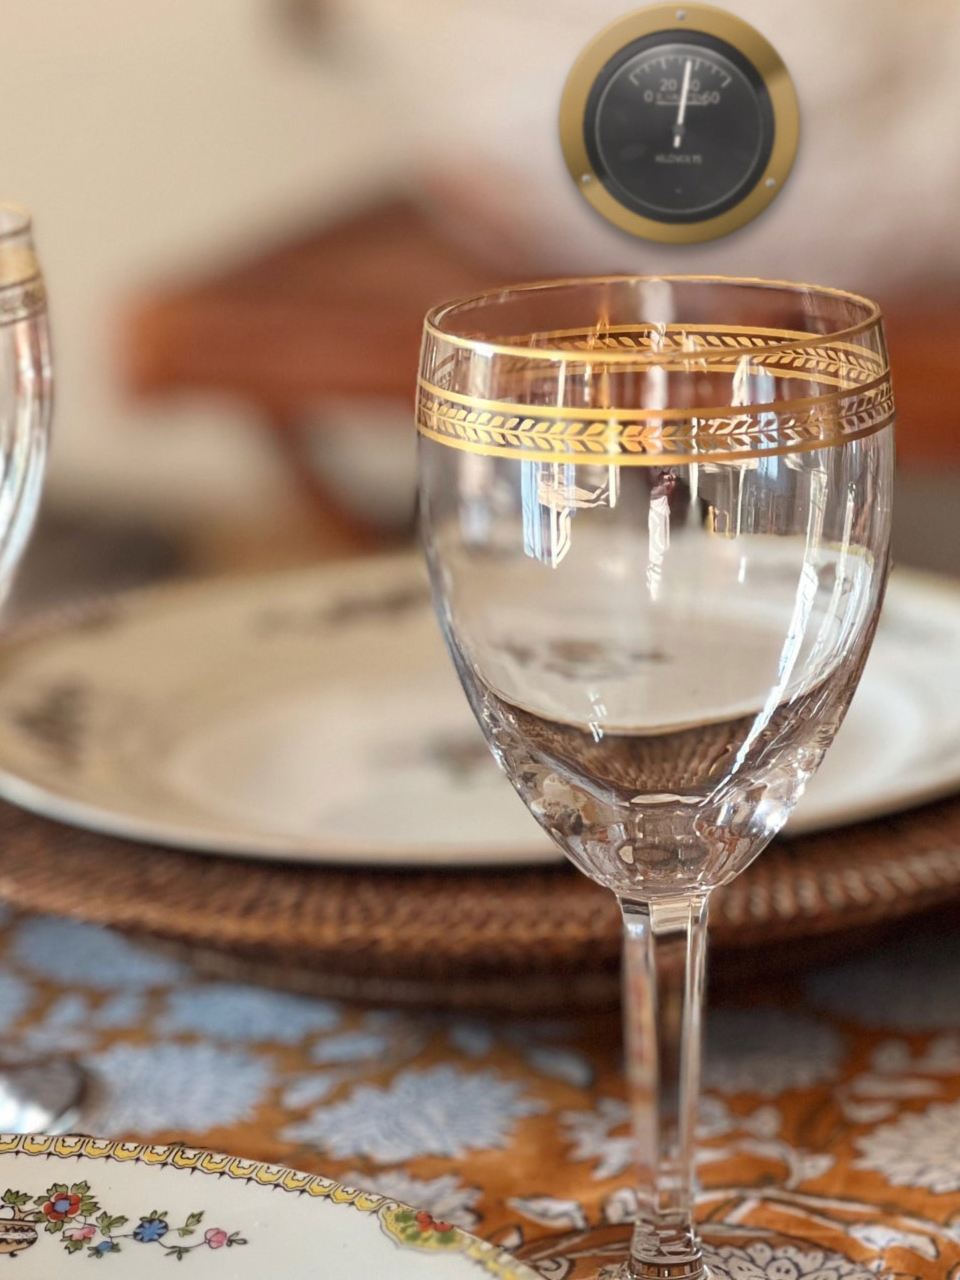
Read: 35 kV
